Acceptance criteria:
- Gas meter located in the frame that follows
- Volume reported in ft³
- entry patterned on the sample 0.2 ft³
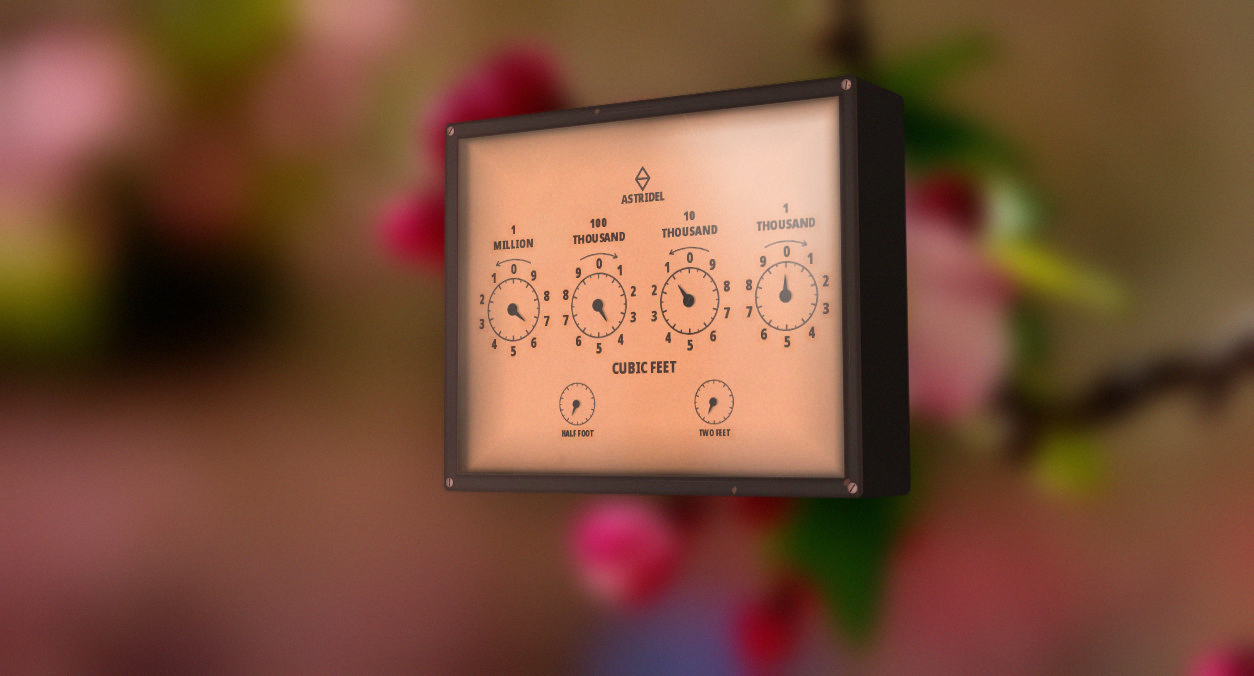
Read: 641000 ft³
